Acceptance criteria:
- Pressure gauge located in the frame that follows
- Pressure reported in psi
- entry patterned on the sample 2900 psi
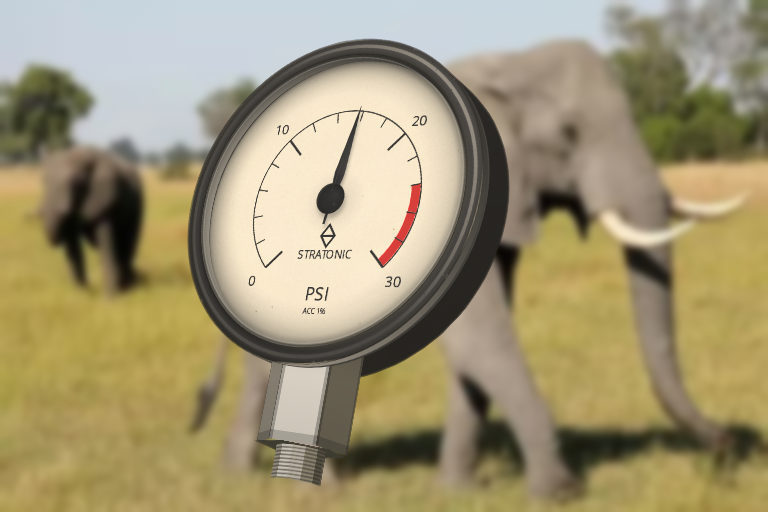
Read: 16 psi
